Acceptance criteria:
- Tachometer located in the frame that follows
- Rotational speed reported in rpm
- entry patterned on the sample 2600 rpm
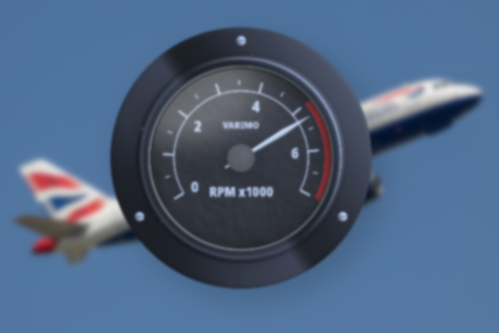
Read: 5250 rpm
